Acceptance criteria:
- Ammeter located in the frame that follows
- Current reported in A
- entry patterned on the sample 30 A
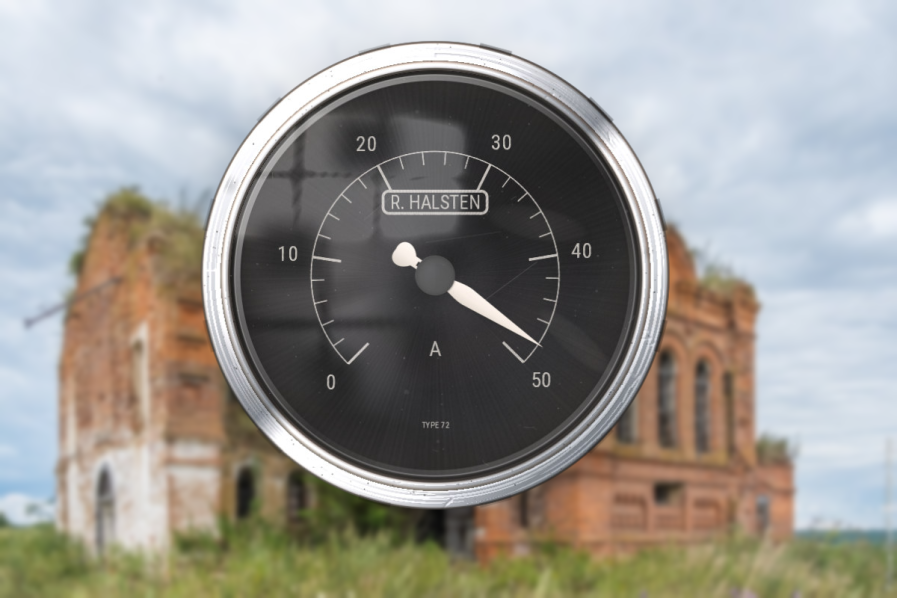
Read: 48 A
